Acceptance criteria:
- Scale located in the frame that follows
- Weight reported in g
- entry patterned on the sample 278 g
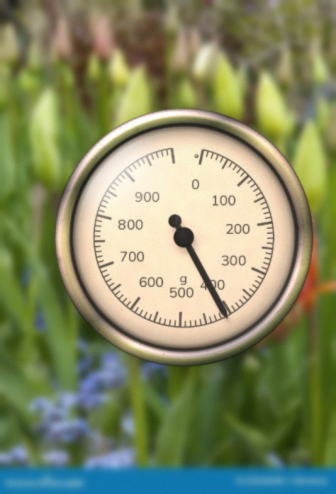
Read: 410 g
